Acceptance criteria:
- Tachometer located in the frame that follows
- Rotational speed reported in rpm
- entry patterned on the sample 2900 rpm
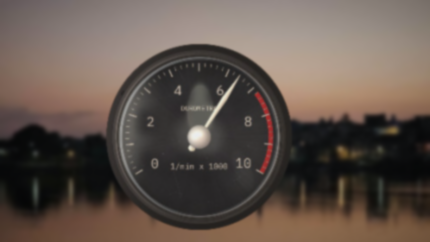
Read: 6400 rpm
